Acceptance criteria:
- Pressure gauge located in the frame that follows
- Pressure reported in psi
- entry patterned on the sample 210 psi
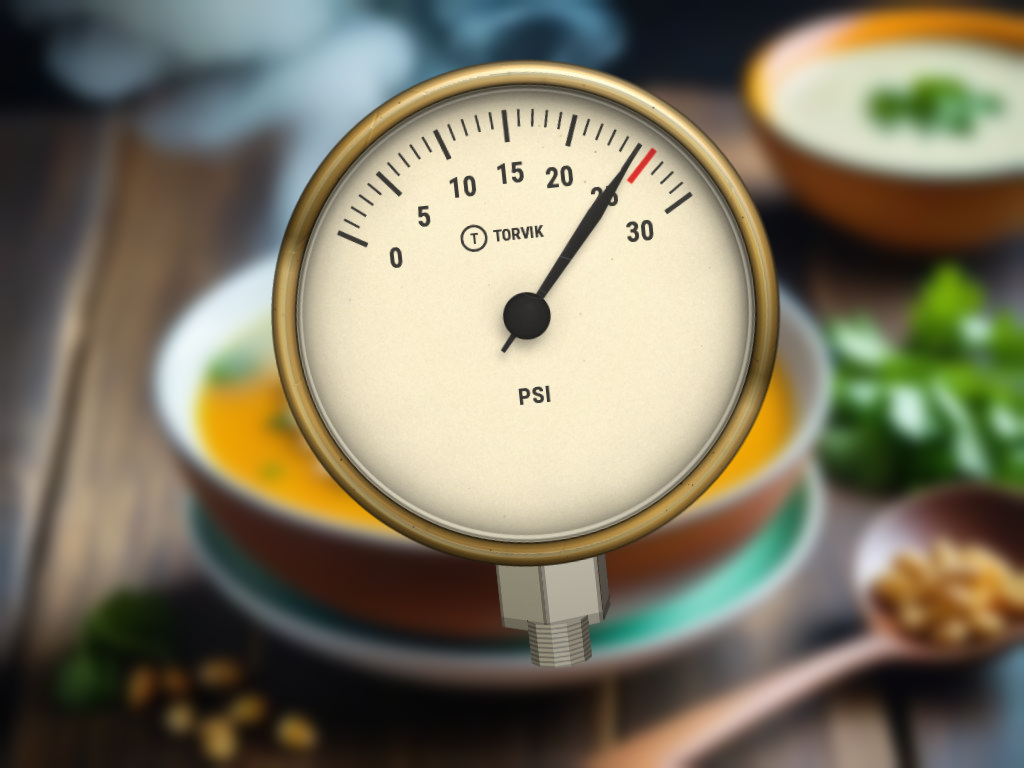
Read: 25 psi
